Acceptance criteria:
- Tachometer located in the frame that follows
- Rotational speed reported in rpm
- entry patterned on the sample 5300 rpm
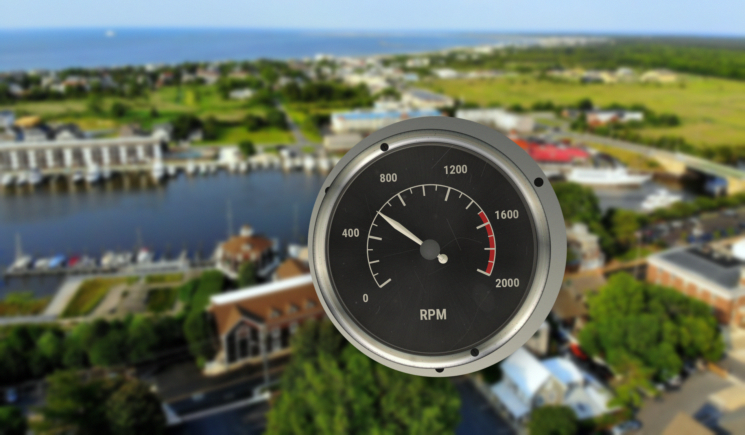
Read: 600 rpm
